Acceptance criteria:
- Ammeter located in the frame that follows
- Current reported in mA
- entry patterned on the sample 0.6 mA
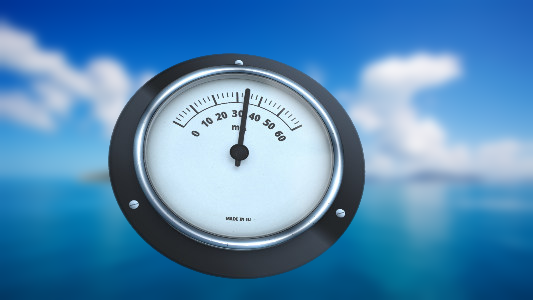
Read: 34 mA
